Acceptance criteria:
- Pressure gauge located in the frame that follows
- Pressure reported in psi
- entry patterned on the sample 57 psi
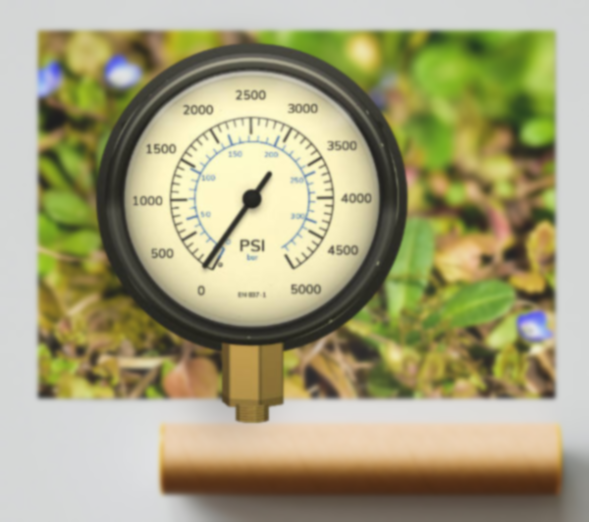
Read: 100 psi
